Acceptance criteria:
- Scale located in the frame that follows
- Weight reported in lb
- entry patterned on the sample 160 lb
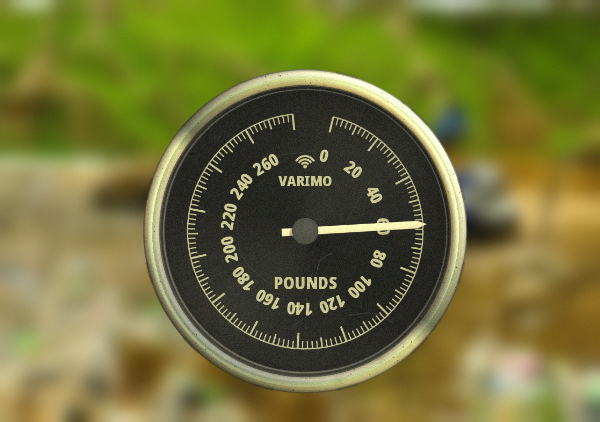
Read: 60 lb
